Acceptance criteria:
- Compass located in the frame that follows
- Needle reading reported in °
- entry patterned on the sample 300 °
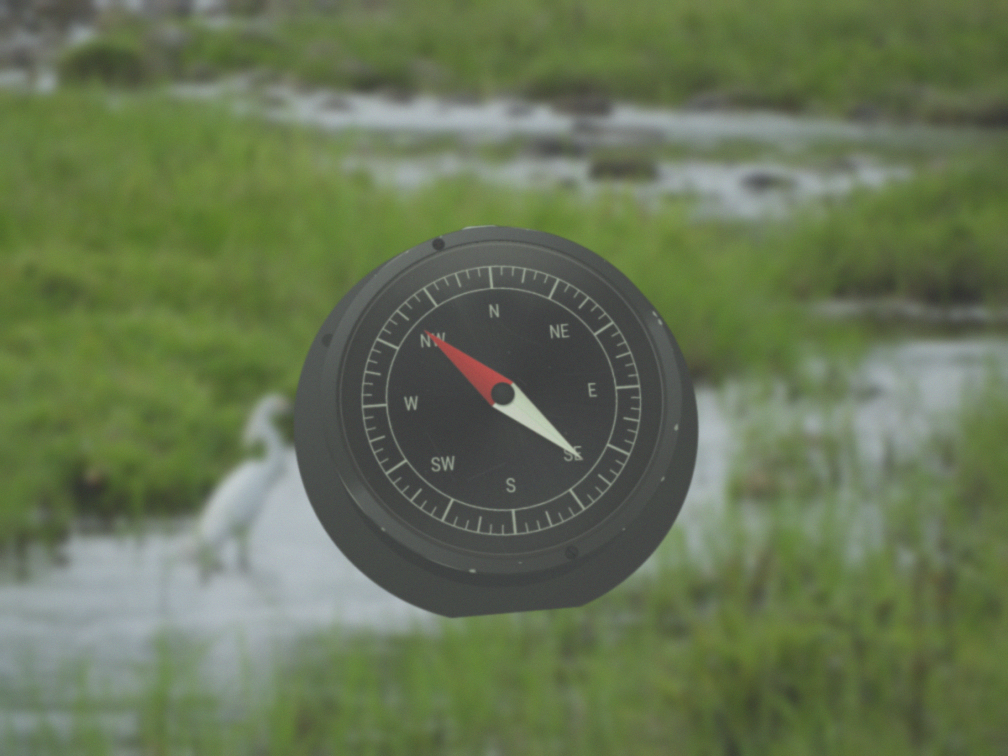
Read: 315 °
